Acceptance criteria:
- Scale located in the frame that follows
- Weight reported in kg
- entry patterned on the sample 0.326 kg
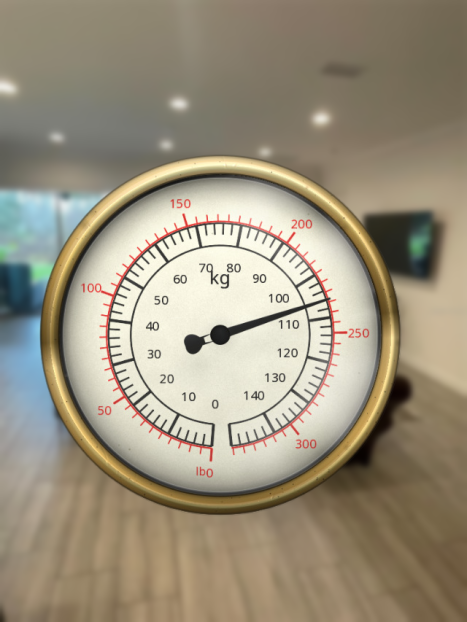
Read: 106 kg
